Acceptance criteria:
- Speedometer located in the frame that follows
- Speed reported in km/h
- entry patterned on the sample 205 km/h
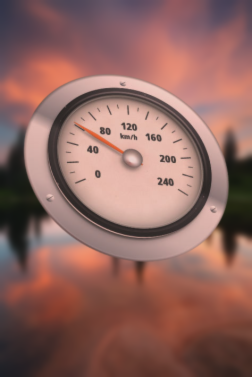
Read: 60 km/h
